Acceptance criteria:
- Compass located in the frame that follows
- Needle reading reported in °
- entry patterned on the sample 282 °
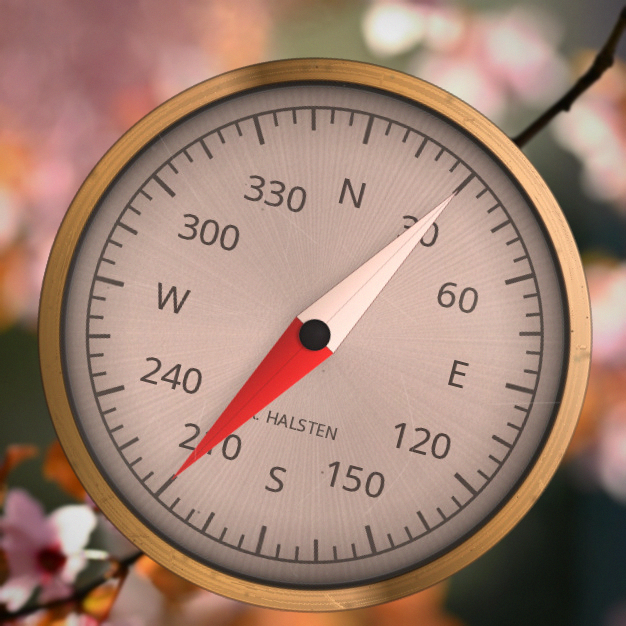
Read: 210 °
